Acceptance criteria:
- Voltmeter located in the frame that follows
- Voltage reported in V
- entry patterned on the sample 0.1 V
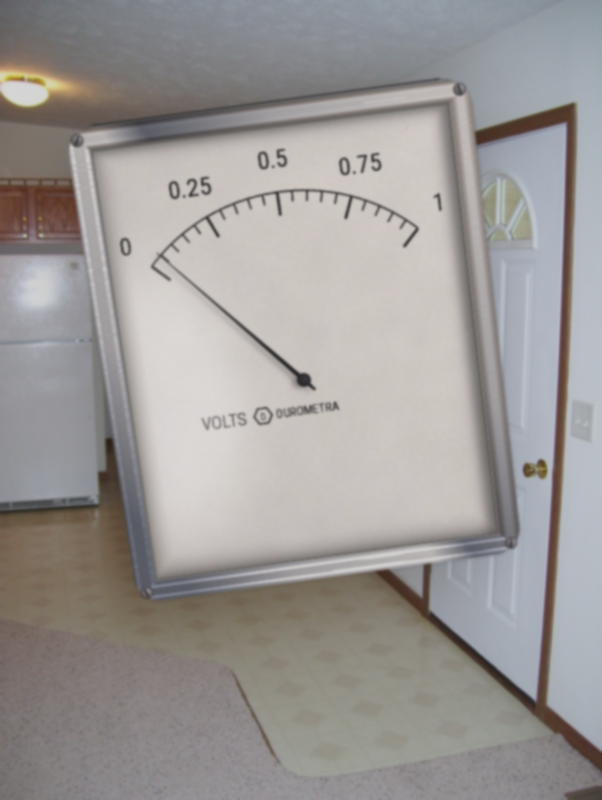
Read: 0.05 V
